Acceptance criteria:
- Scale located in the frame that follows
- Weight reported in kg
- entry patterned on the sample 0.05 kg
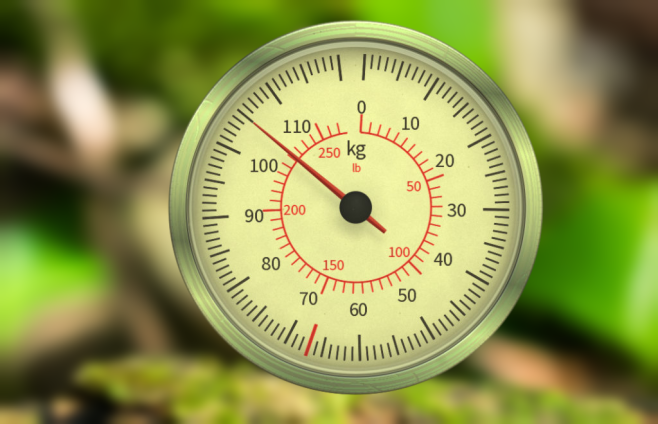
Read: 105 kg
